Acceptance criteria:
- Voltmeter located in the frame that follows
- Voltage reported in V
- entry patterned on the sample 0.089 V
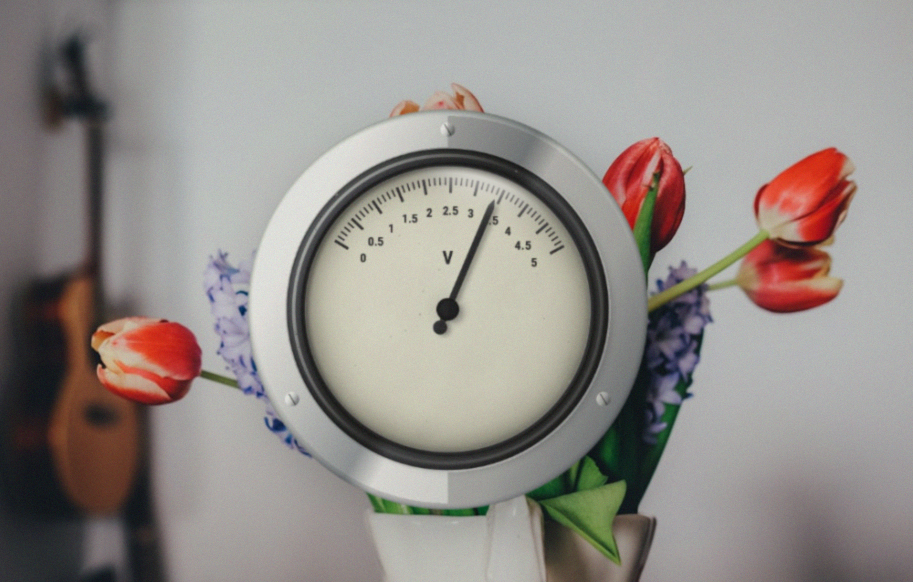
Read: 3.4 V
